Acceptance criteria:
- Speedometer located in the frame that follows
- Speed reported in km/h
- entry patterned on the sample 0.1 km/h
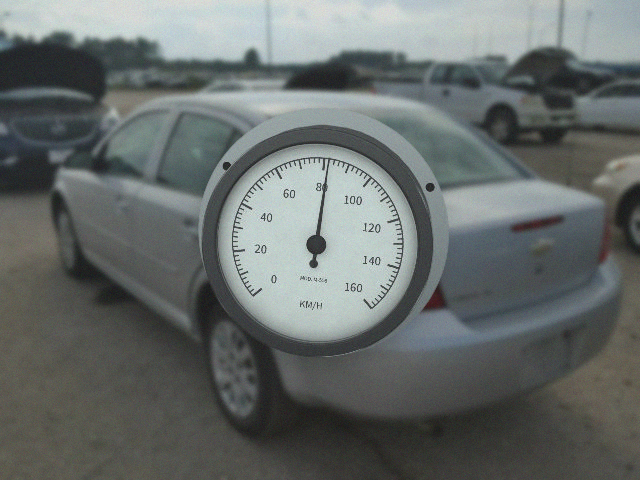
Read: 82 km/h
